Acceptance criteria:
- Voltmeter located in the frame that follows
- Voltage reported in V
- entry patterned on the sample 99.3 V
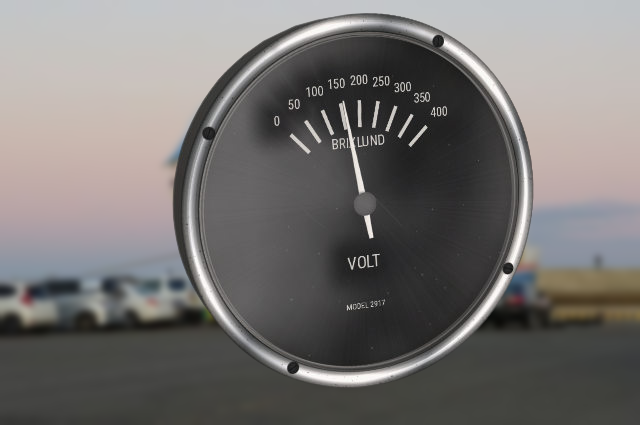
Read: 150 V
